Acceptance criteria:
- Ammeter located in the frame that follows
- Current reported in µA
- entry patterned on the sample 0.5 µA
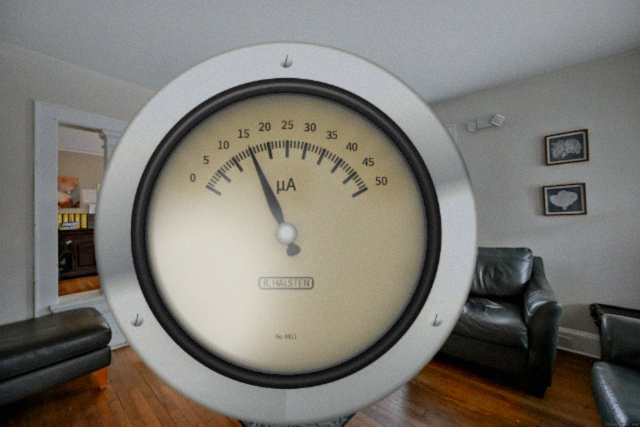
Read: 15 µA
